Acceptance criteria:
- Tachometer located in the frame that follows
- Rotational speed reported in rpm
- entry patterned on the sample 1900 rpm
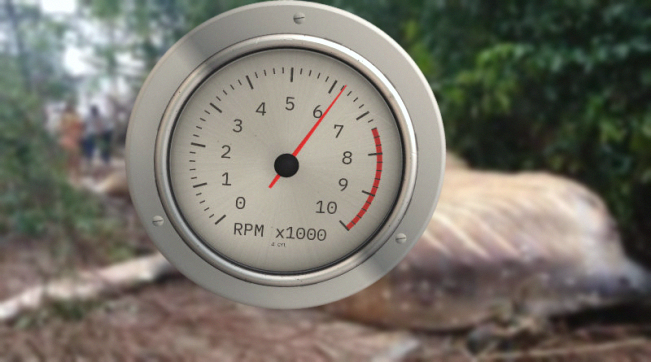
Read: 6200 rpm
